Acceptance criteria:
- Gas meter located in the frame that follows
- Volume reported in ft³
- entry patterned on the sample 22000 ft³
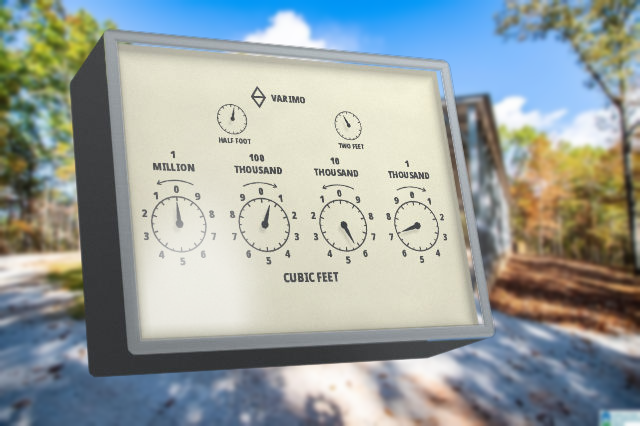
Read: 5700 ft³
